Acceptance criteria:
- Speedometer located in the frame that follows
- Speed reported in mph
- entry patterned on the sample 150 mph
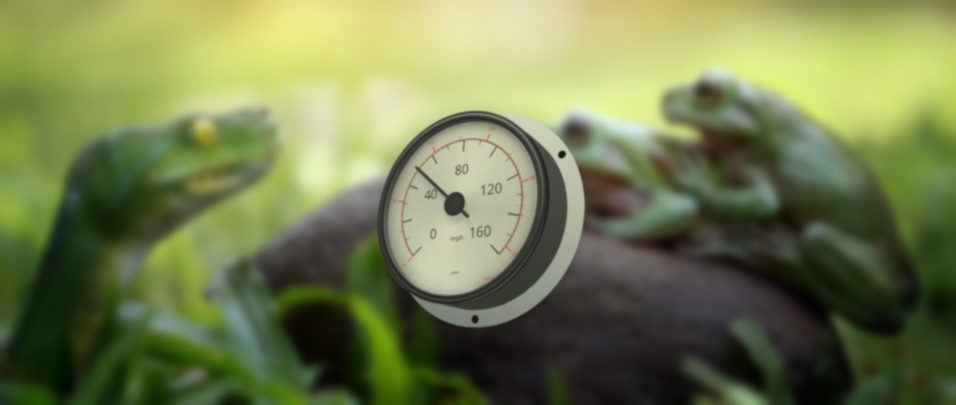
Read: 50 mph
